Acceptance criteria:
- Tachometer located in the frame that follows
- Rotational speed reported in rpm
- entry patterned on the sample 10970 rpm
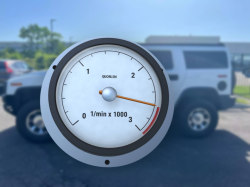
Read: 2600 rpm
